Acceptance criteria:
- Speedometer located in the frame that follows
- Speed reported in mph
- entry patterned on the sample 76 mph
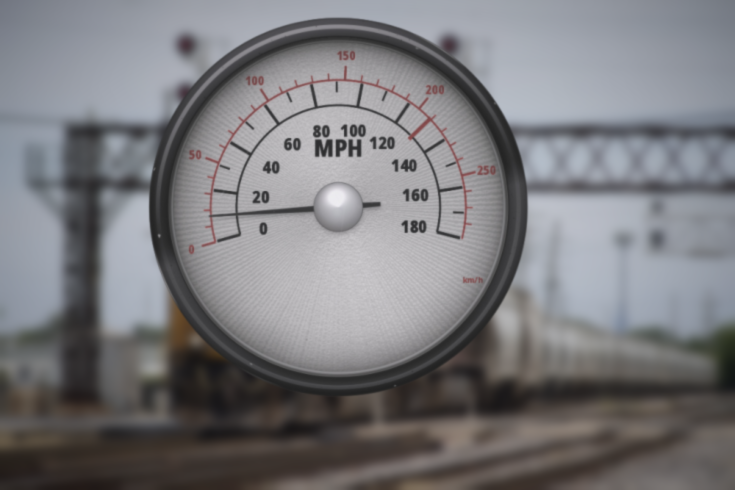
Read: 10 mph
